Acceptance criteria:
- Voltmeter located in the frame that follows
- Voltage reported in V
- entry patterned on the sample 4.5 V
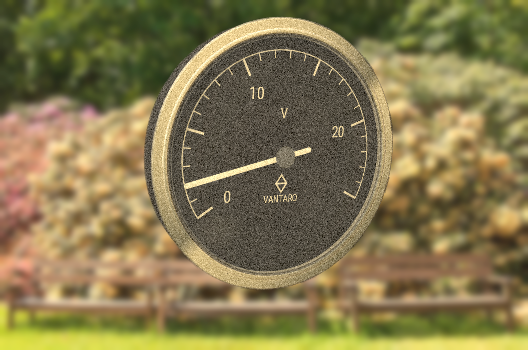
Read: 2 V
